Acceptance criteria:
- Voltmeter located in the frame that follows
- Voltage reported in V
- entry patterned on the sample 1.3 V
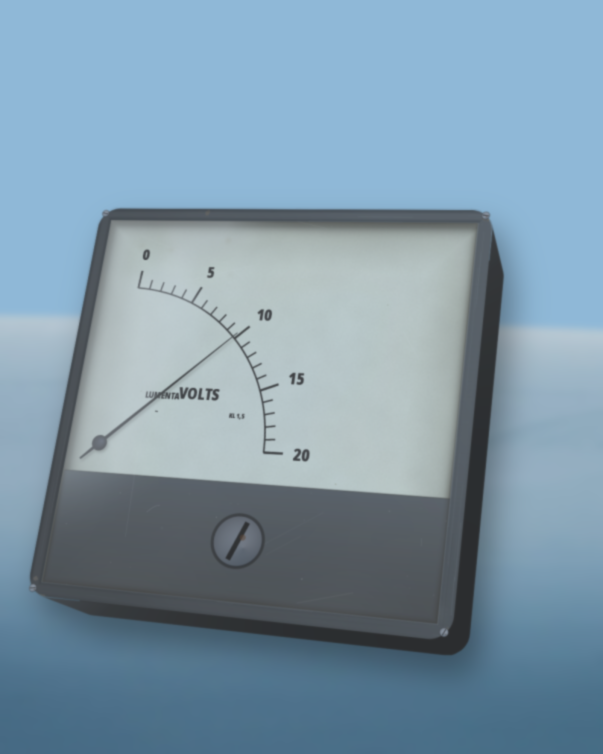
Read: 10 V
